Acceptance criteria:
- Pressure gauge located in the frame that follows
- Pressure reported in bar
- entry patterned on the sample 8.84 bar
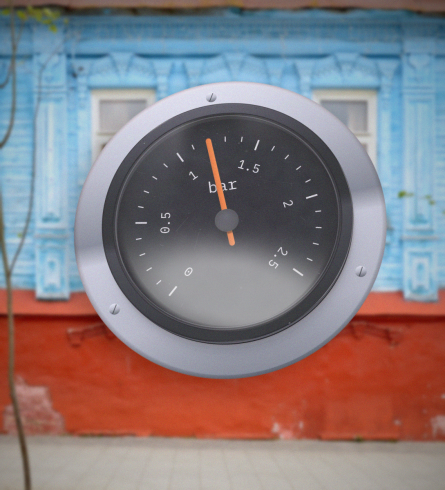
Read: 1.2 bar
